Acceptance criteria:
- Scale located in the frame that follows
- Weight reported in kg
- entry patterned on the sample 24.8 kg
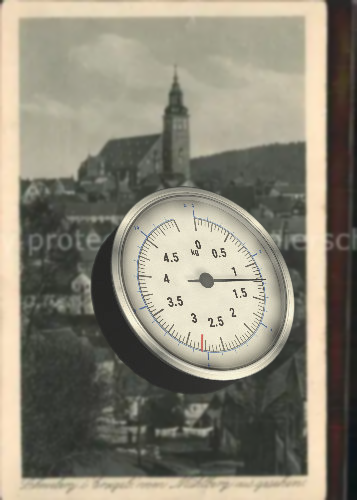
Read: 1.25 kg
